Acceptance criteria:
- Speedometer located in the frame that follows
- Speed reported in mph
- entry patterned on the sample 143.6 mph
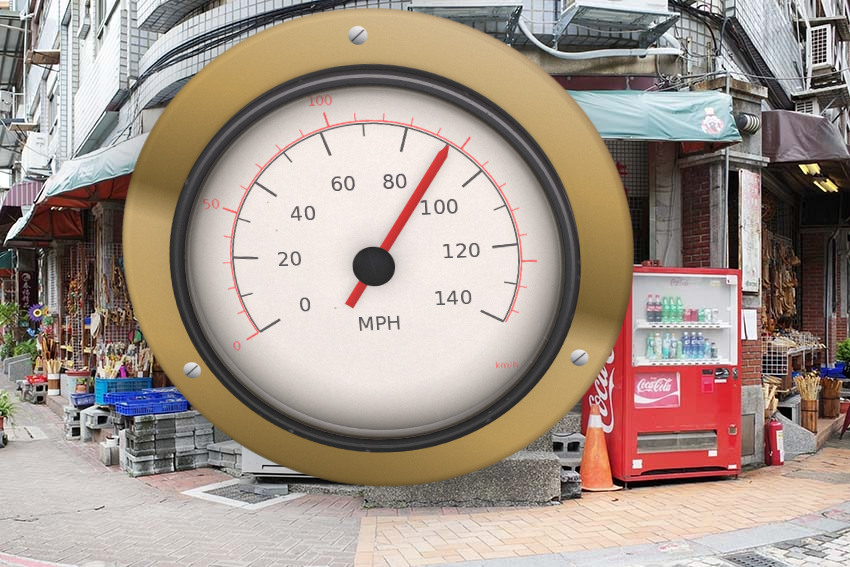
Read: 90 mph
